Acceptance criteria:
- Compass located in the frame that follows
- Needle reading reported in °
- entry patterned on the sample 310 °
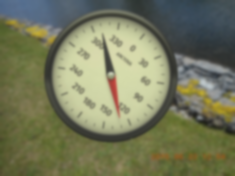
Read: 130 °
